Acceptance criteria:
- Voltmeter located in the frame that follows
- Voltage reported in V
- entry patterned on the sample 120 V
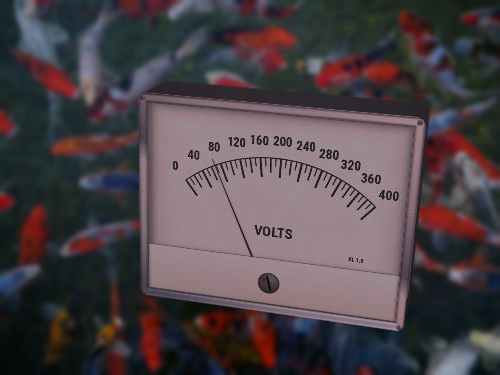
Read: 70 V
